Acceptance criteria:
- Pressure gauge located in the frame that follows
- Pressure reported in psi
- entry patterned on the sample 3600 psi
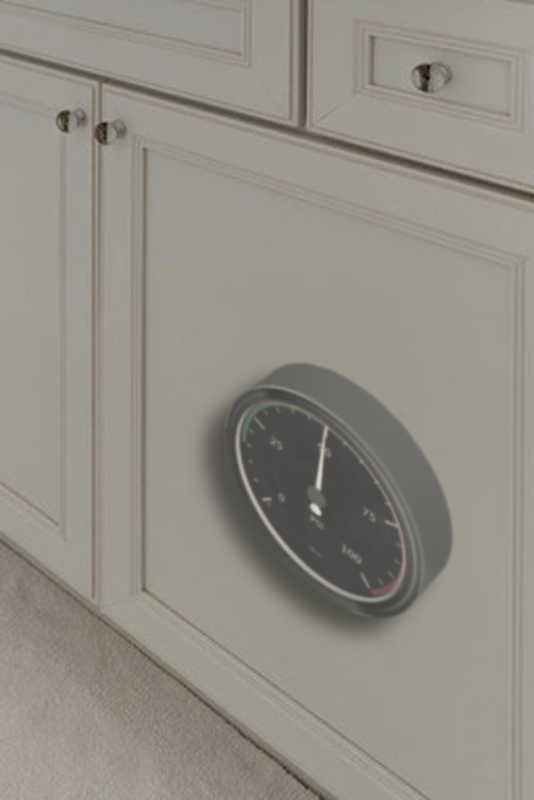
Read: 50 psi
